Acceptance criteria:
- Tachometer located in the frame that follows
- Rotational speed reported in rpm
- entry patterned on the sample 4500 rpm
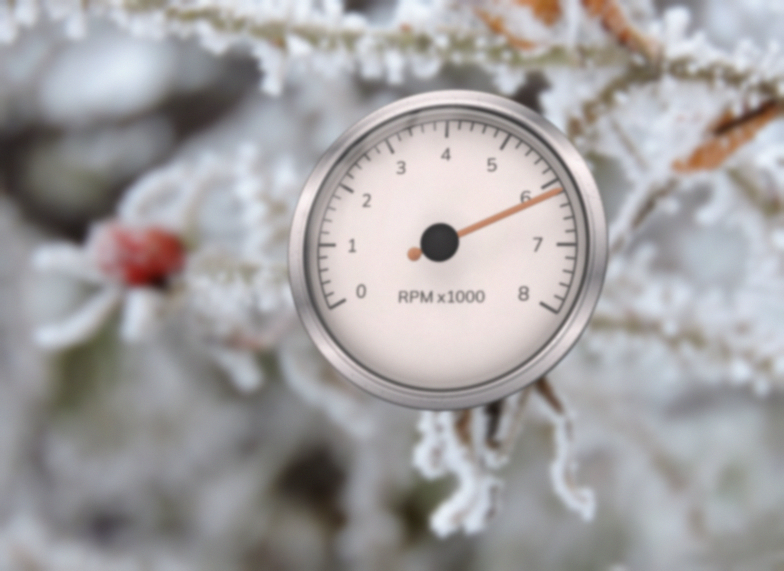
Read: 6200 rpm
